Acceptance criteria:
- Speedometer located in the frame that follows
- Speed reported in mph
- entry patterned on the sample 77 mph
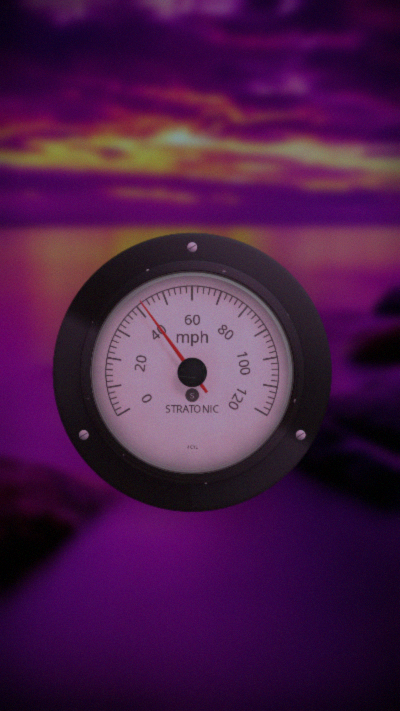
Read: 42 mph
